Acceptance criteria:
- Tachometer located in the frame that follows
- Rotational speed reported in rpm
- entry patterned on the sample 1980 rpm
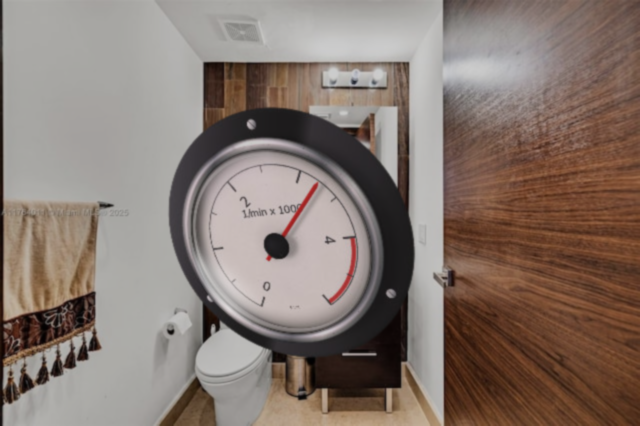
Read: 3250 rpm
